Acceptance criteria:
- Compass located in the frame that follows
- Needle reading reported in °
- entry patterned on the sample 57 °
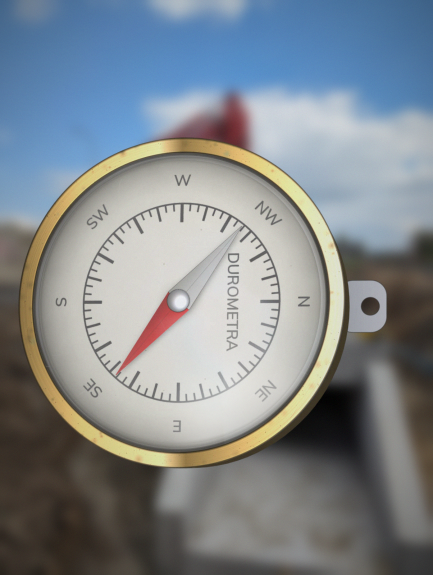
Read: 130 °
